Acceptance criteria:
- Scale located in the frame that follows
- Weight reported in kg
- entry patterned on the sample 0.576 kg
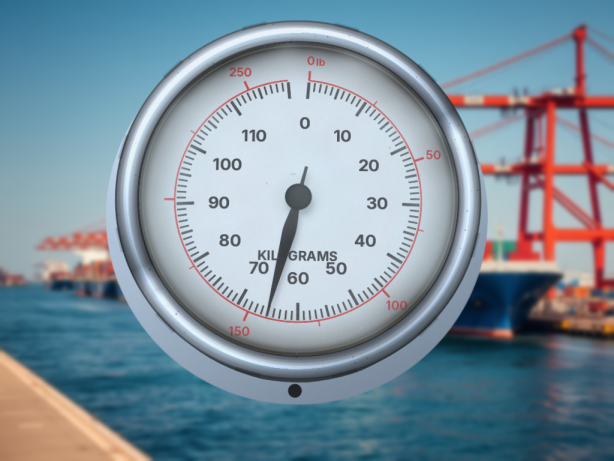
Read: 65 kg
